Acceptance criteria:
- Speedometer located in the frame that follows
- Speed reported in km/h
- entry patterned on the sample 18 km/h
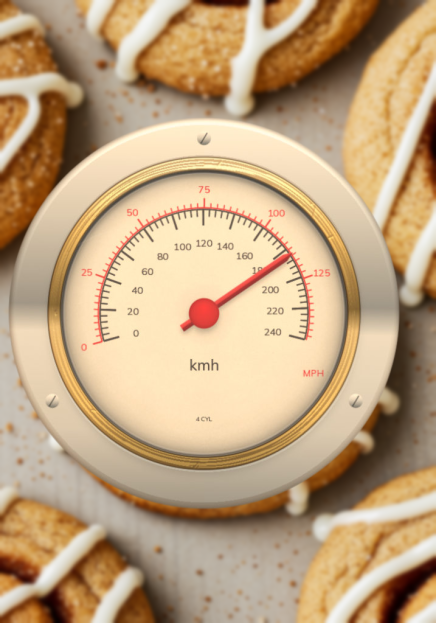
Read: 184 km/h
